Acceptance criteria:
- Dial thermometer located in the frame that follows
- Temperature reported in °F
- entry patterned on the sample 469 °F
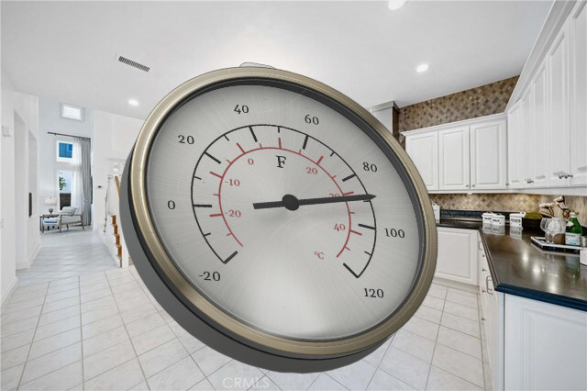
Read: 90 °F
